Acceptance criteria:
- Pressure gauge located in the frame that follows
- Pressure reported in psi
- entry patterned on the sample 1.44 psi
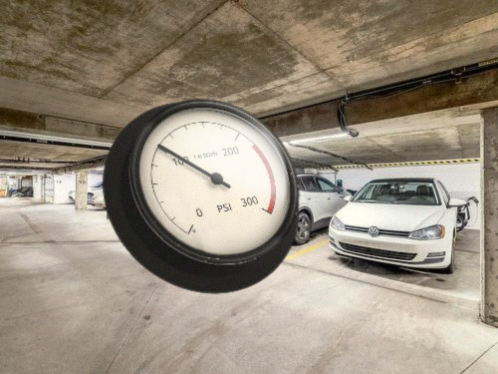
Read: 100 psi
